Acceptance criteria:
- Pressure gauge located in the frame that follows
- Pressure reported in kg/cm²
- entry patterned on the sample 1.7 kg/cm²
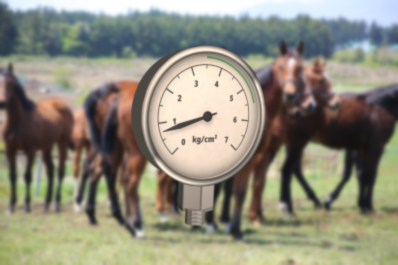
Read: 0.75 kg/cm²
